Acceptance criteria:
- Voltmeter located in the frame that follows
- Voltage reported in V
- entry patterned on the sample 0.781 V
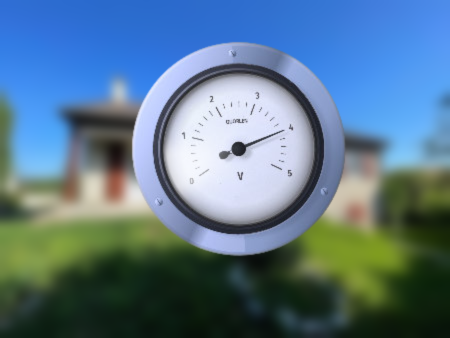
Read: 4 V
